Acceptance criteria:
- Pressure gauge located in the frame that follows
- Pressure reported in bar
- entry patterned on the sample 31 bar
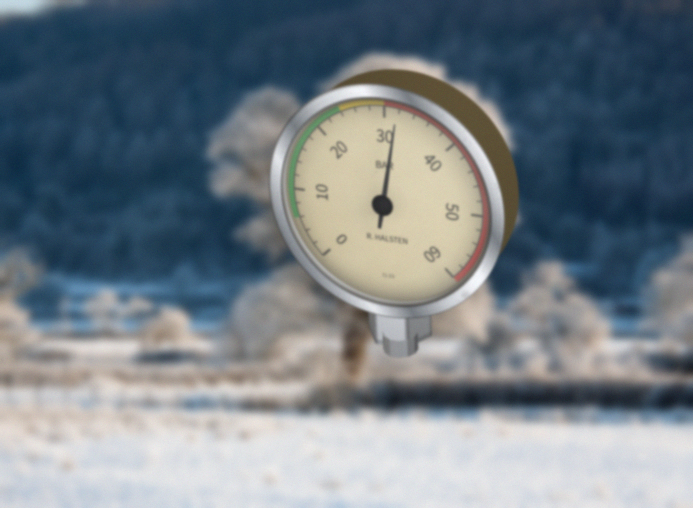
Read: 32 bar
